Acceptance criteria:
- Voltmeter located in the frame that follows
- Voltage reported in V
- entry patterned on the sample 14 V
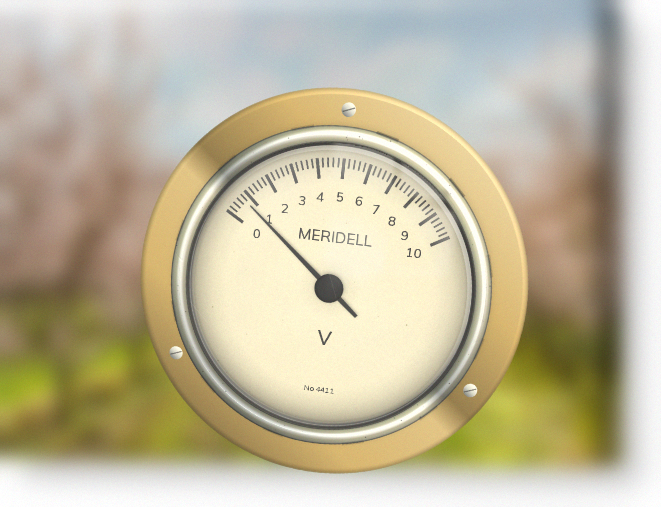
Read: 0.8 V
